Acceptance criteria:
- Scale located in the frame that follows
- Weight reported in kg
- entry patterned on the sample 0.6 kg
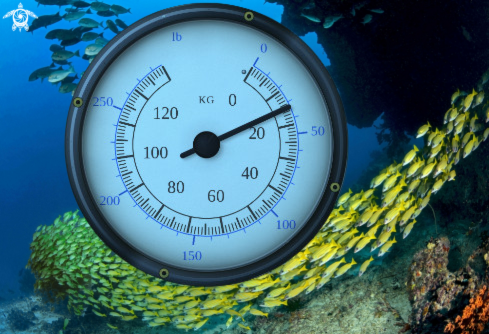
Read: 15 kg
